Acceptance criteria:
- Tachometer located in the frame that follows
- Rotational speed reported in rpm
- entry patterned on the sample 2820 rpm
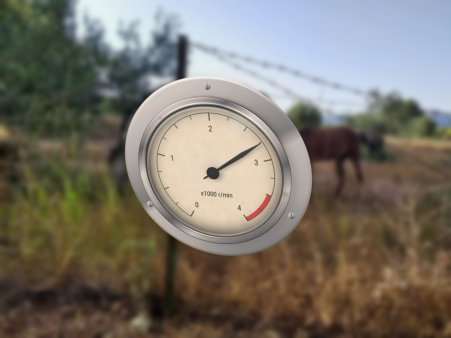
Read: 2750 rpm
